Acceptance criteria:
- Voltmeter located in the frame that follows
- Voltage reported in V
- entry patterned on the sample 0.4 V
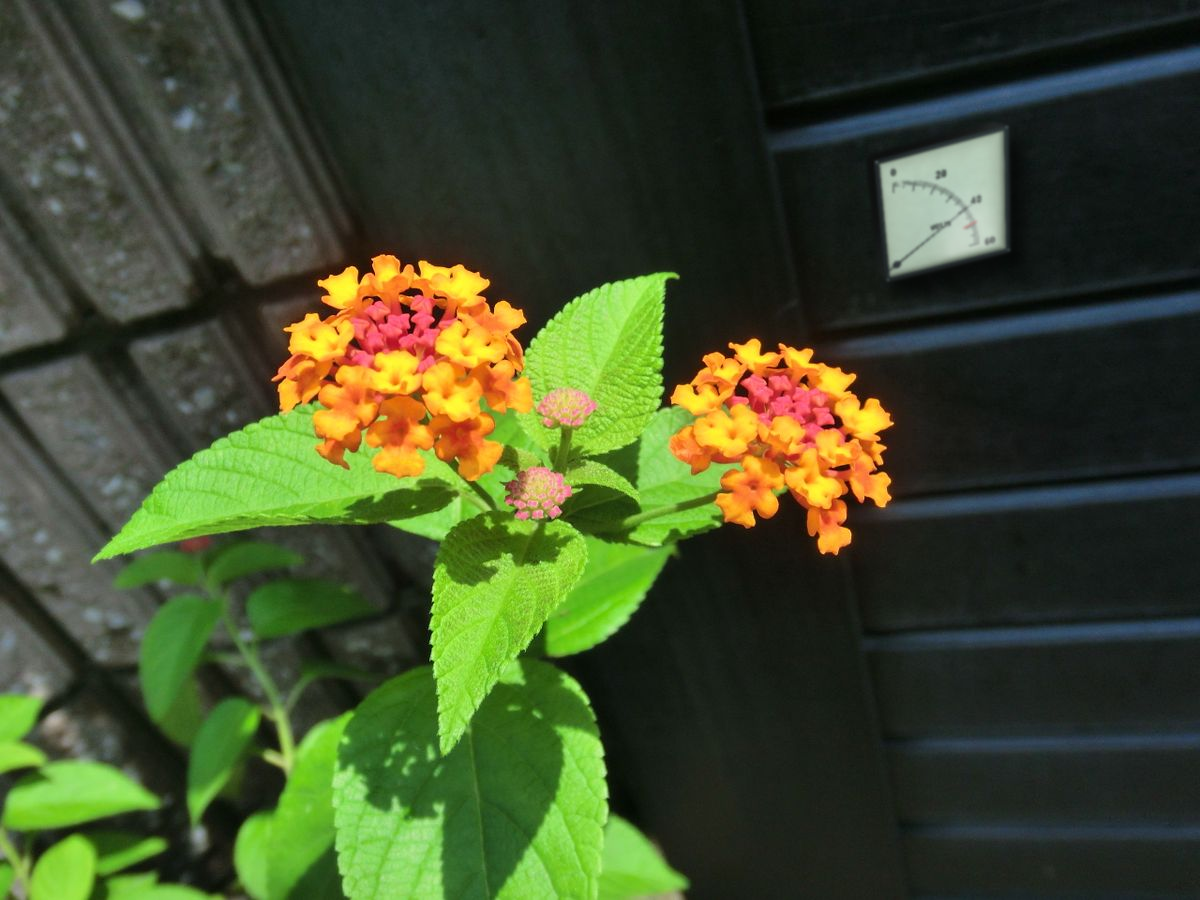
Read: 40 V
